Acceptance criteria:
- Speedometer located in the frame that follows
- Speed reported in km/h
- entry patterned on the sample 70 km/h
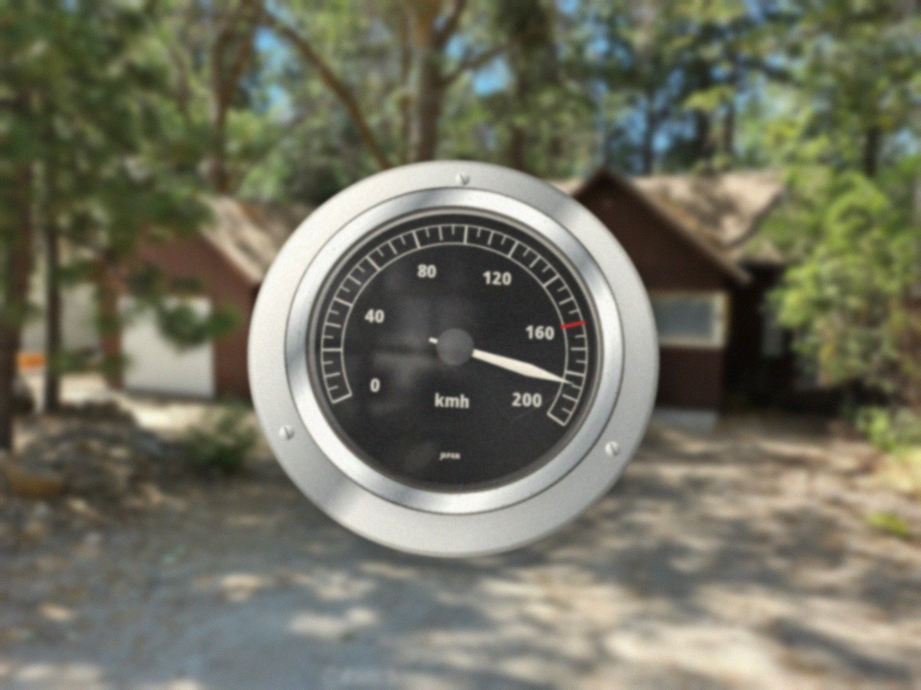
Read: 185 km/h
